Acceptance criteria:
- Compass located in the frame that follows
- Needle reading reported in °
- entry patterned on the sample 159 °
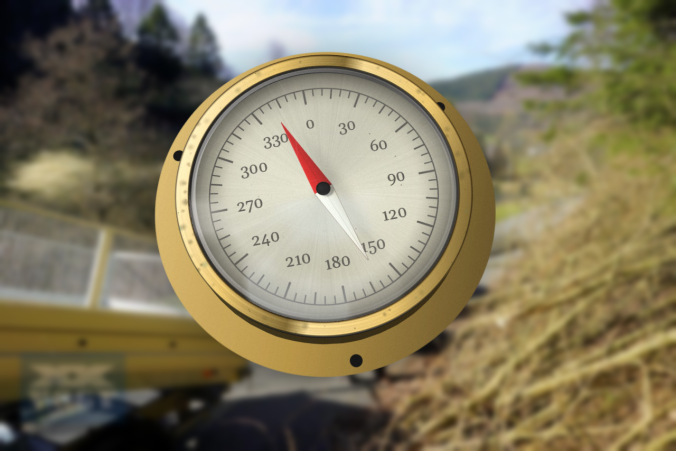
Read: 340 °
